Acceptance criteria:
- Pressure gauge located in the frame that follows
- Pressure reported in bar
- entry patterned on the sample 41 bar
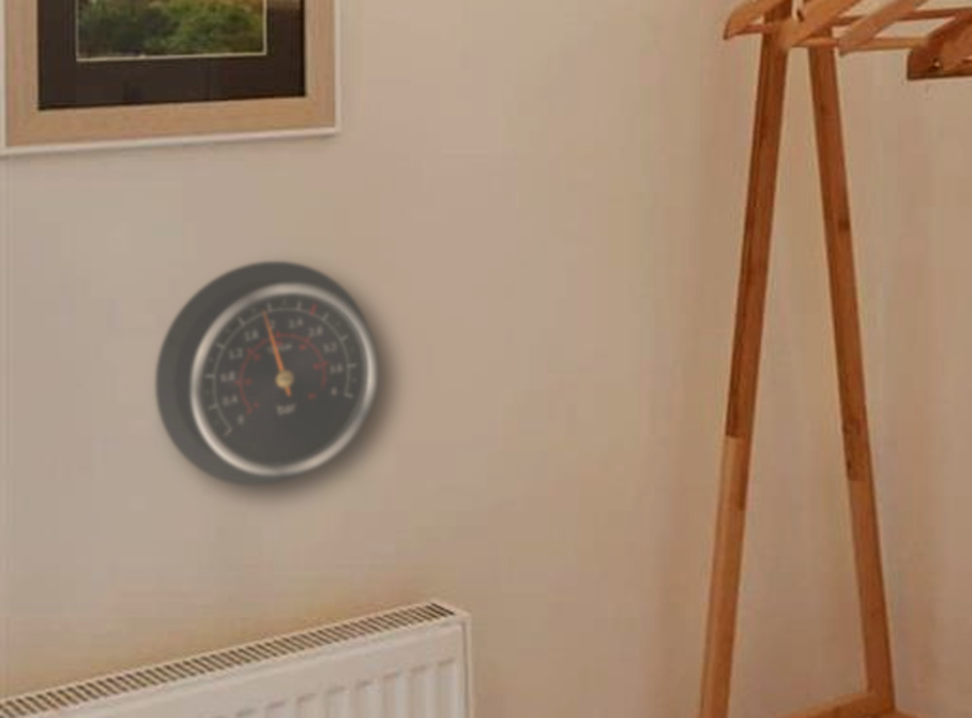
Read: 1.9 bar
